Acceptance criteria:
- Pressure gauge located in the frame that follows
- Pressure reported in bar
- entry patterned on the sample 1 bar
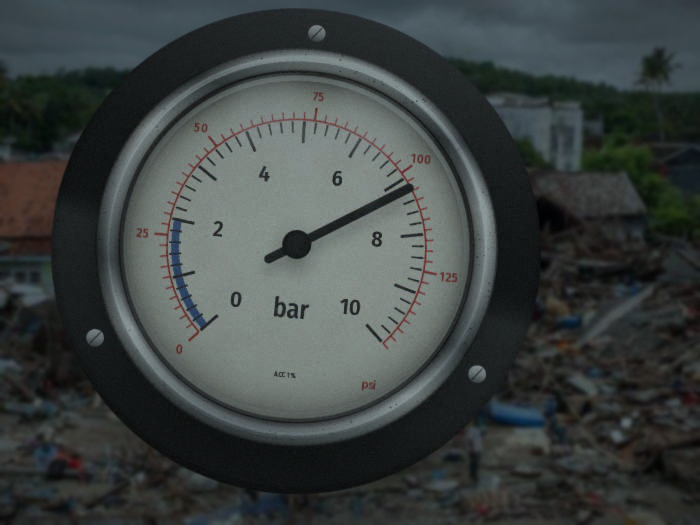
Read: 7.2 bar
